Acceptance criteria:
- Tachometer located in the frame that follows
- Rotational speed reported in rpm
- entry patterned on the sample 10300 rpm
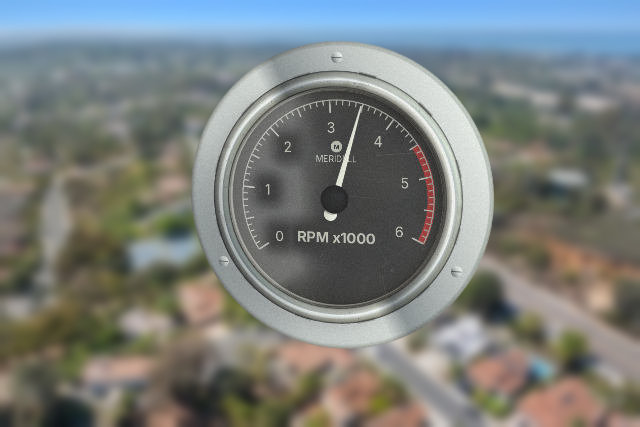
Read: 3500 rpm
